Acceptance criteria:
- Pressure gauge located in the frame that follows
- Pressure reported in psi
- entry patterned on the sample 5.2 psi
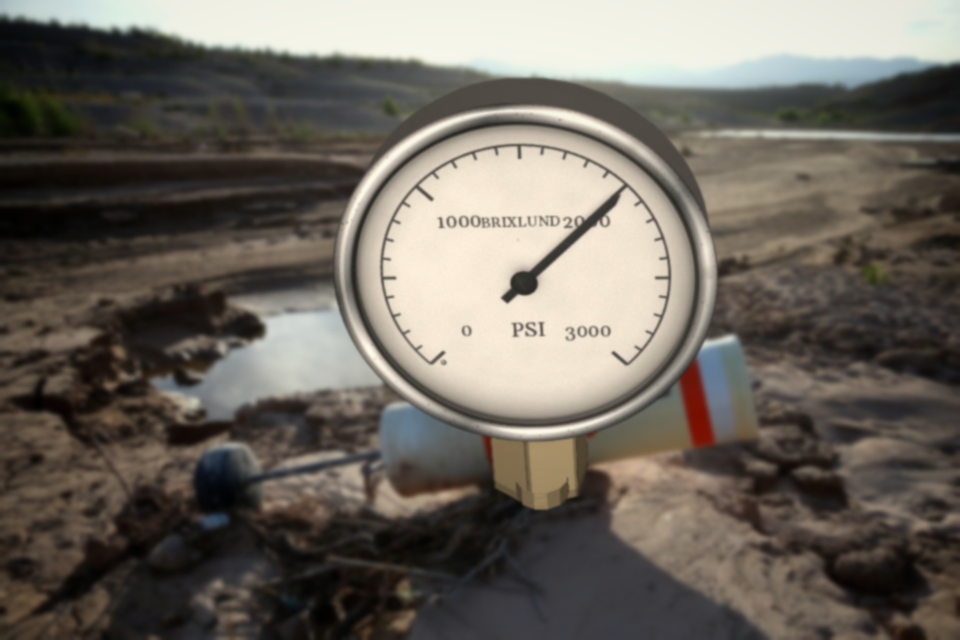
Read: 2000 psi
